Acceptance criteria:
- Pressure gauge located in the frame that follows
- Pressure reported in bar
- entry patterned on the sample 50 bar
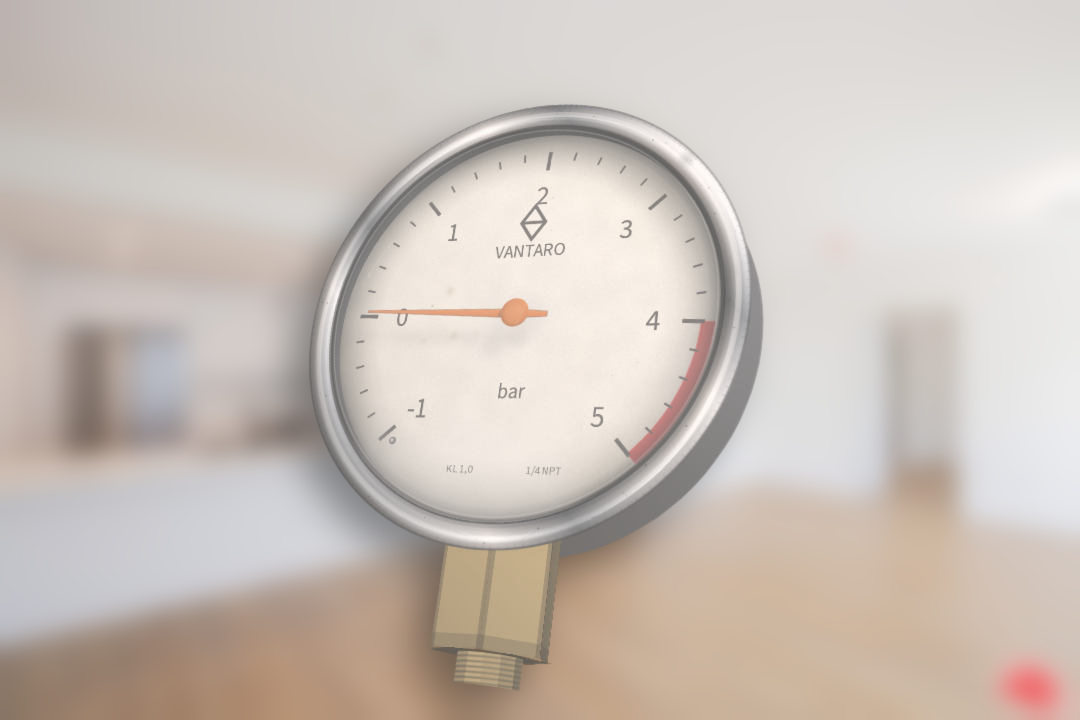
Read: 0 bar
